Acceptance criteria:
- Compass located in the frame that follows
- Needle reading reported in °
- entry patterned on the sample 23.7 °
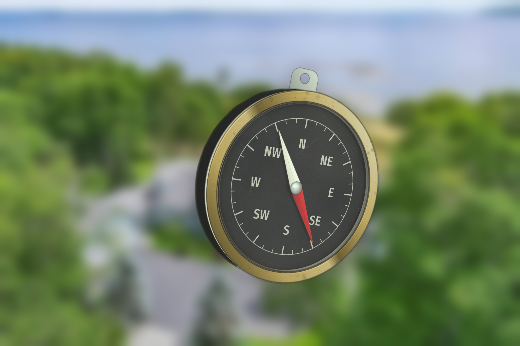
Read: 150 °
